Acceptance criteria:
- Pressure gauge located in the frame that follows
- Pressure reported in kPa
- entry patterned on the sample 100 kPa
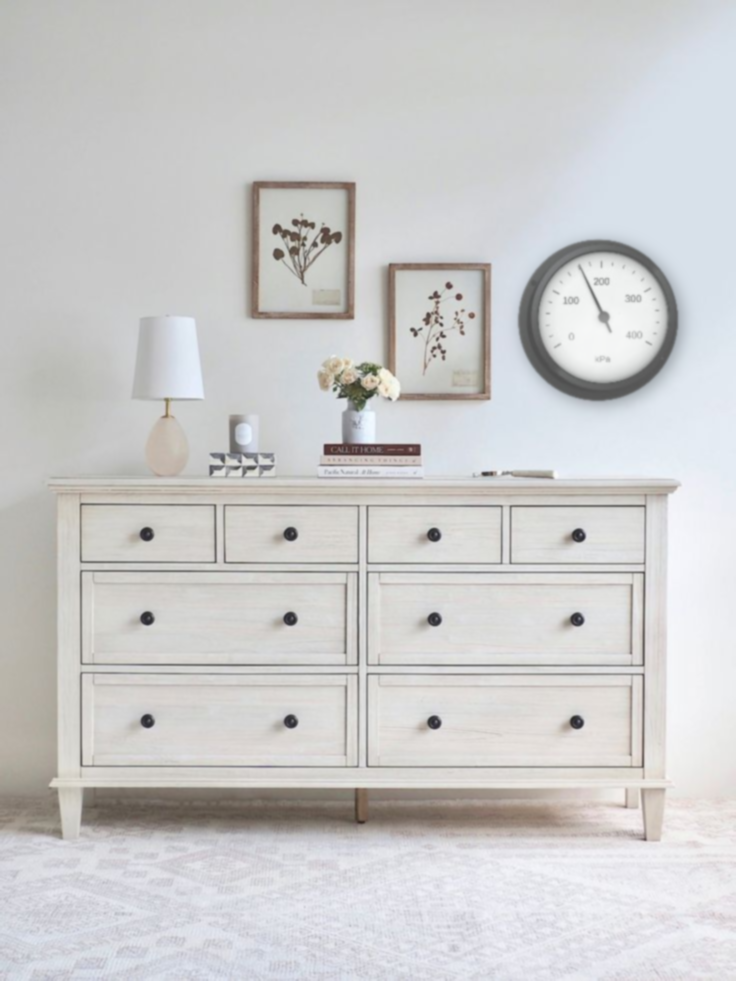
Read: 160 kPa
